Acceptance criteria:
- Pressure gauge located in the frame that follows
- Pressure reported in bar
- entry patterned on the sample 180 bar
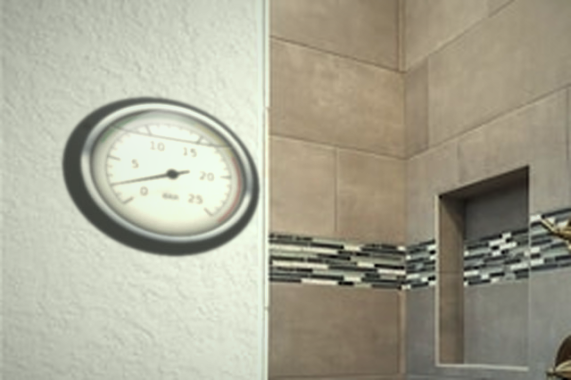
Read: 2 bar
